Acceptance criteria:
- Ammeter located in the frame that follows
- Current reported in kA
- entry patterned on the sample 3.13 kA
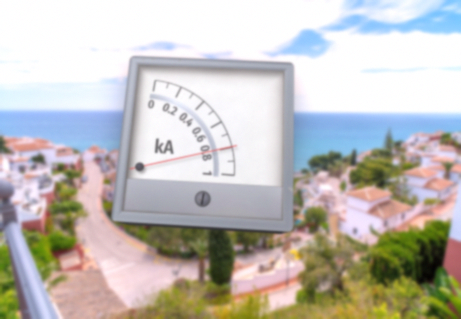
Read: 0.8 kA
